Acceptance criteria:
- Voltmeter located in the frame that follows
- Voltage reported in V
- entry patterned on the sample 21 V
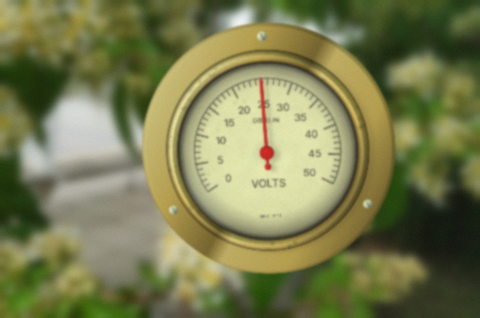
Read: 25 V
